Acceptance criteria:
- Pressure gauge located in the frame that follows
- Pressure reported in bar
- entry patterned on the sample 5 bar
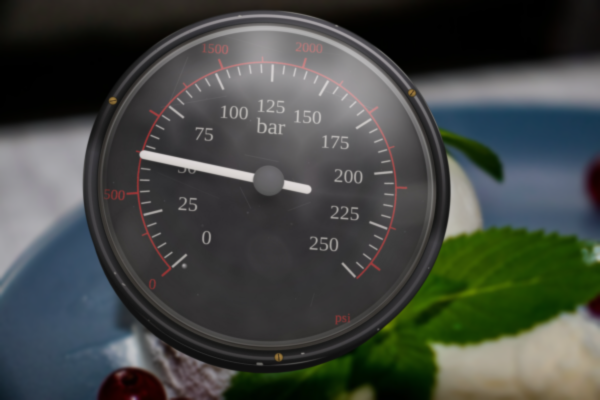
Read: 50 bar
